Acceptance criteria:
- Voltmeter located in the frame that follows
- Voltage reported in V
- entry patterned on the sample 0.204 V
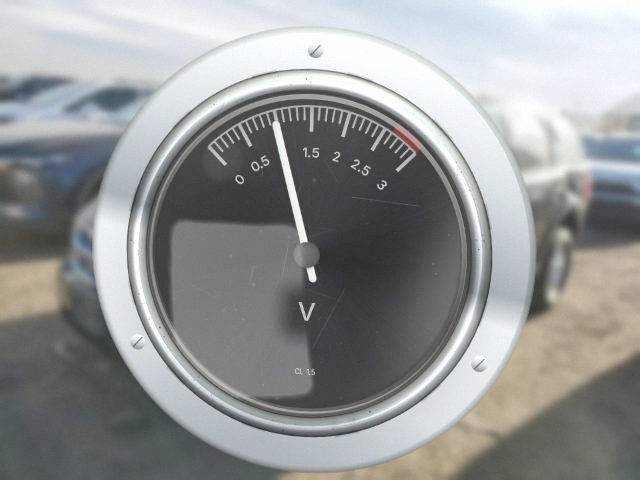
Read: 1 V
